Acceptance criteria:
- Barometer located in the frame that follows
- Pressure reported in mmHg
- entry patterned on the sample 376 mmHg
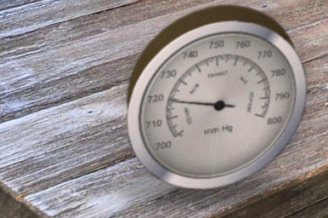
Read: 720 mmHg
